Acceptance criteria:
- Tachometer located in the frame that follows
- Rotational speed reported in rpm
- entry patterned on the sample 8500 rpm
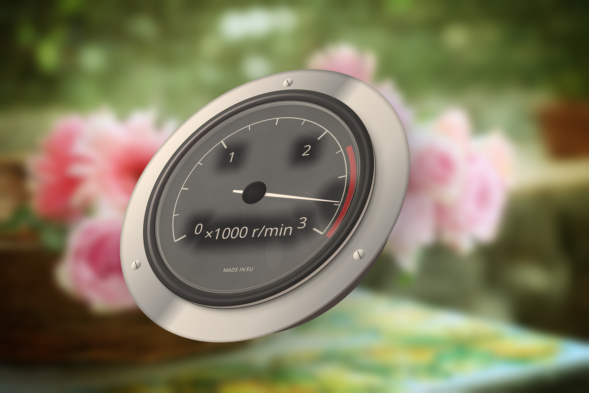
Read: 2750 rpm
